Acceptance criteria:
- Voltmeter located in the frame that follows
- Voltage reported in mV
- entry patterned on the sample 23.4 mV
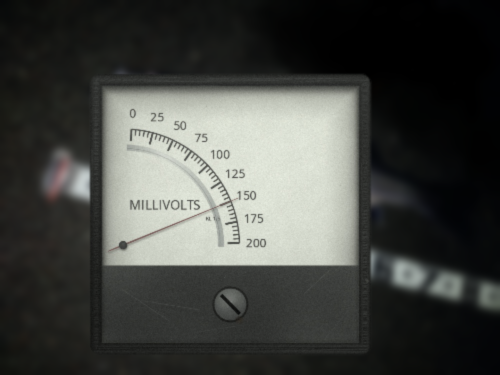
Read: 150 mV
